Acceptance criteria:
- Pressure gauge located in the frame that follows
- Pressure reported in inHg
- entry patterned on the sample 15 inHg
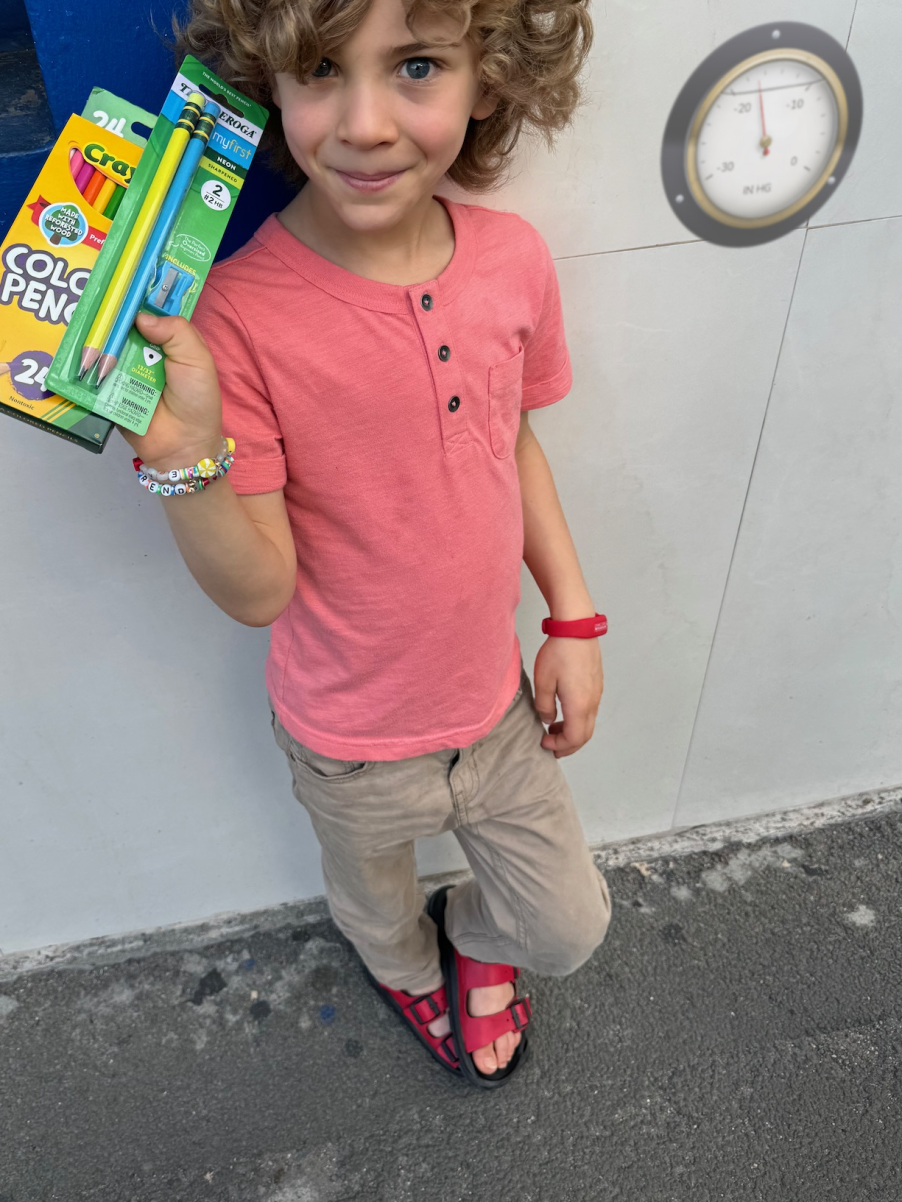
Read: -17 inHg
